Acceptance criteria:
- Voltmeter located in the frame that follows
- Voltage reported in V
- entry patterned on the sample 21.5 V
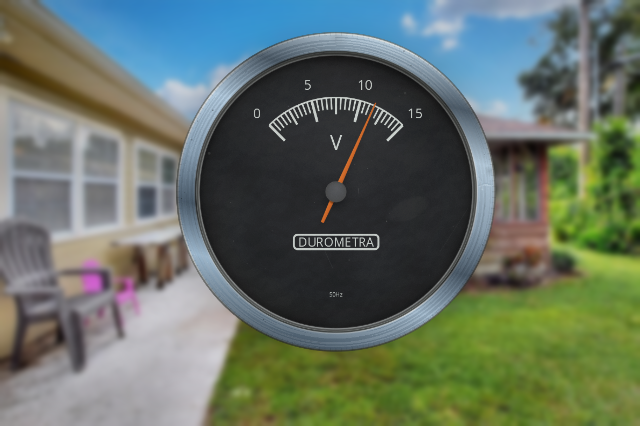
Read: 11.5 V
